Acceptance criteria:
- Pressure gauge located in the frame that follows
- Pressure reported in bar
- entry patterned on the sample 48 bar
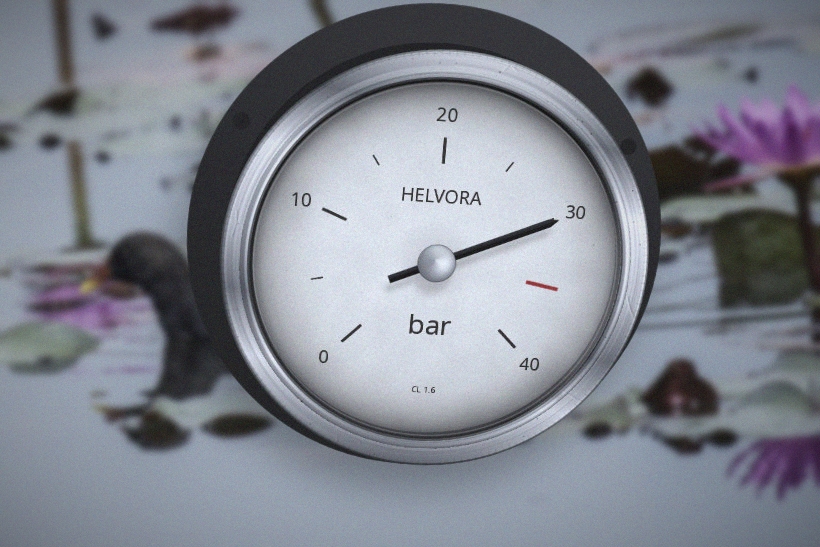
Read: 30 bar
